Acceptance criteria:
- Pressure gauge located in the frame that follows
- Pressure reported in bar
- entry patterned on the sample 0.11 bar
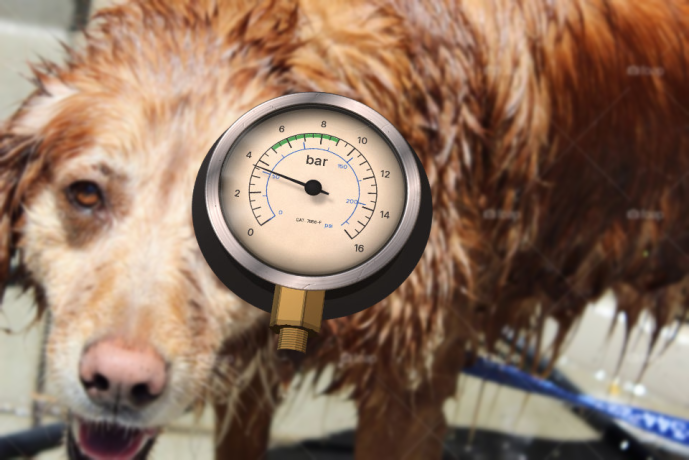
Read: 3.5 bar
